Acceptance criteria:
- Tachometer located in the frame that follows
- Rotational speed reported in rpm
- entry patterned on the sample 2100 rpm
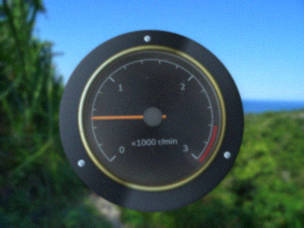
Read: 500 rpm
